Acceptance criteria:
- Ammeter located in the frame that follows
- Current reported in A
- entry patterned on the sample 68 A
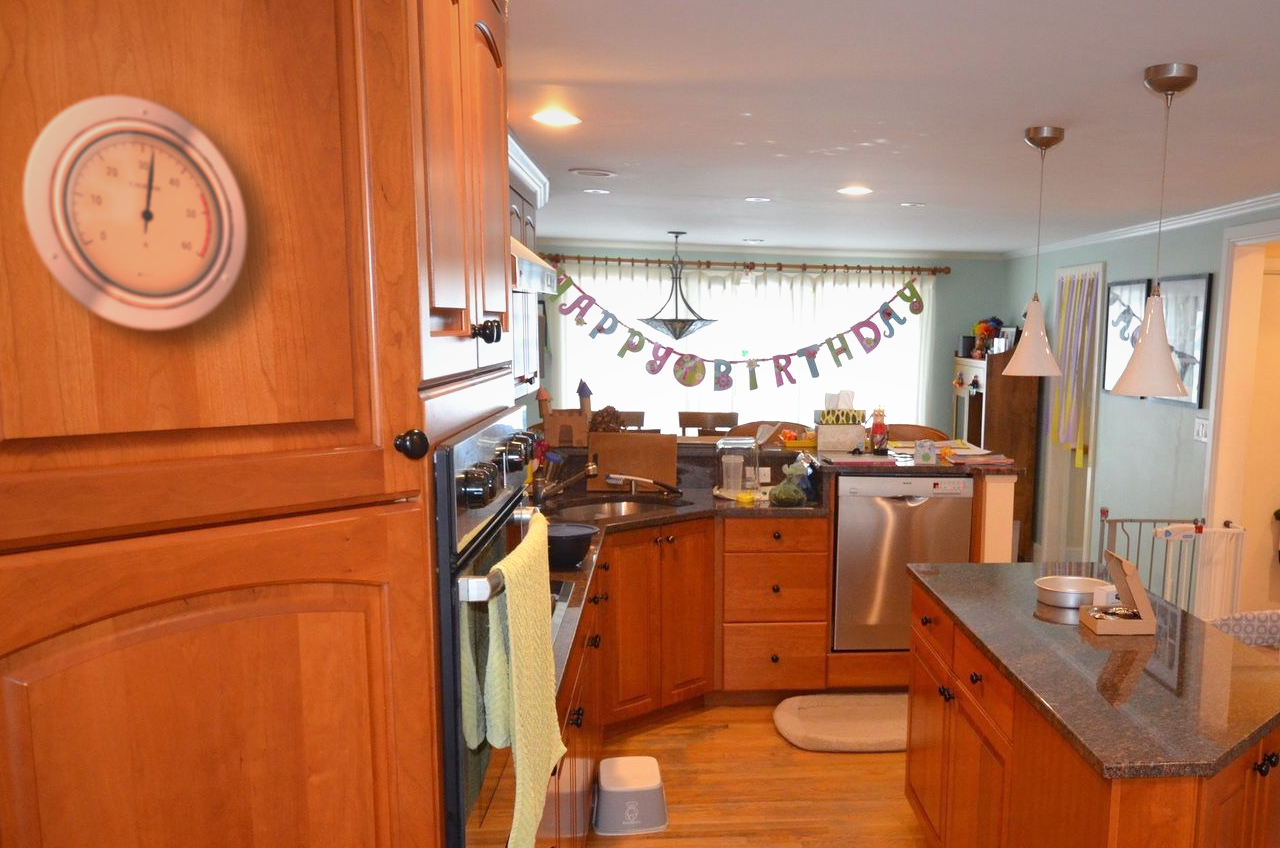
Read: 32 A
